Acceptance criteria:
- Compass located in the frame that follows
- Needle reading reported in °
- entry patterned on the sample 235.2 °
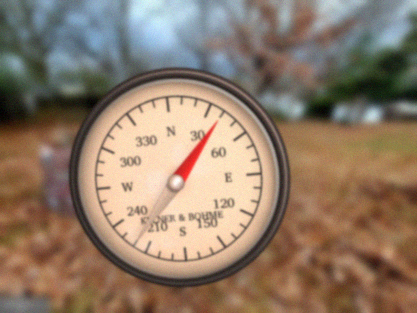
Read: 40 °
